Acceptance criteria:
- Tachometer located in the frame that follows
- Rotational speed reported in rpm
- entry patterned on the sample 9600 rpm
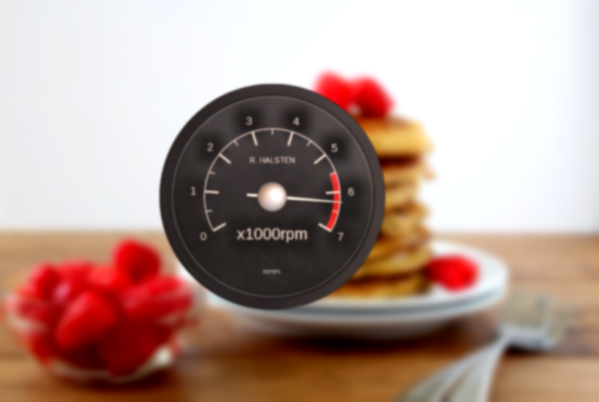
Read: 6250 rpm
